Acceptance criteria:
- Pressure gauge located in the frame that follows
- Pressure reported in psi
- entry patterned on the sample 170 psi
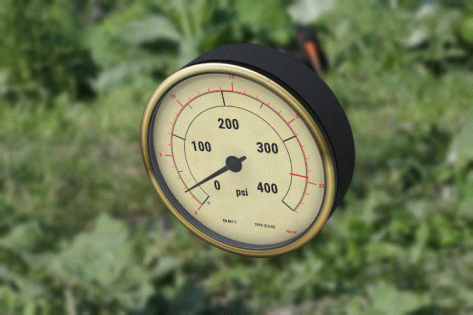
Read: 25 psi
